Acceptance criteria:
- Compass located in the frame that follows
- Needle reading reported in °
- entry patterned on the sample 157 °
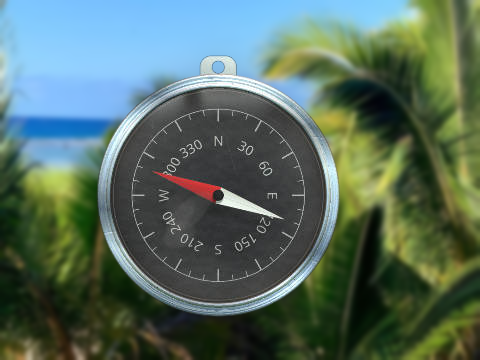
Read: 290 °
